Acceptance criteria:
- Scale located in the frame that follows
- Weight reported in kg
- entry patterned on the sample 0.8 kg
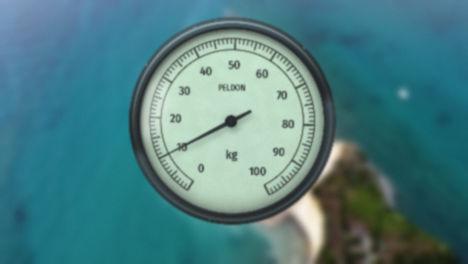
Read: 10 kg
